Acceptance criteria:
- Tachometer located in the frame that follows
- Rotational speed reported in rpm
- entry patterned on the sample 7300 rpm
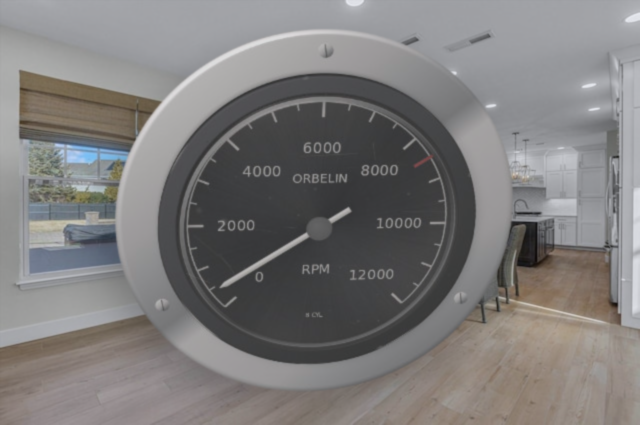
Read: 500 rpm
